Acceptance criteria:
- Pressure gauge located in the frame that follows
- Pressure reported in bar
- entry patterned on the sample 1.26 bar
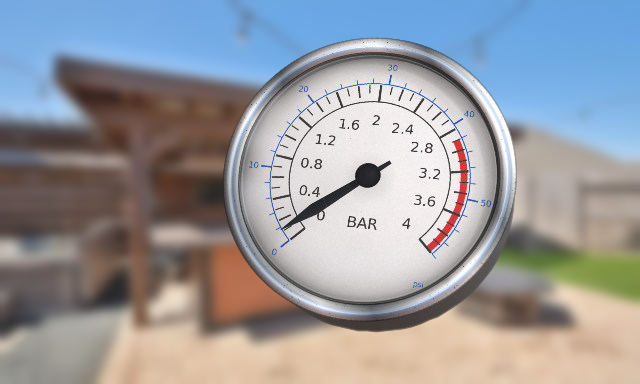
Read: 0.1 bar
